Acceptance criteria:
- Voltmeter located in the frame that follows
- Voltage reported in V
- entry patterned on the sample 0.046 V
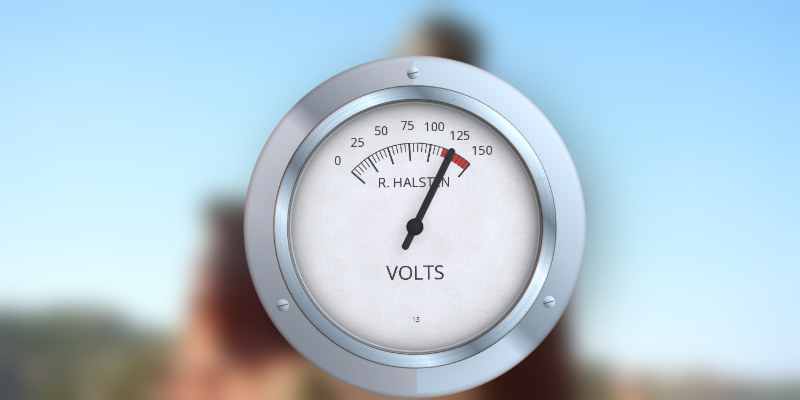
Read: 125 V
